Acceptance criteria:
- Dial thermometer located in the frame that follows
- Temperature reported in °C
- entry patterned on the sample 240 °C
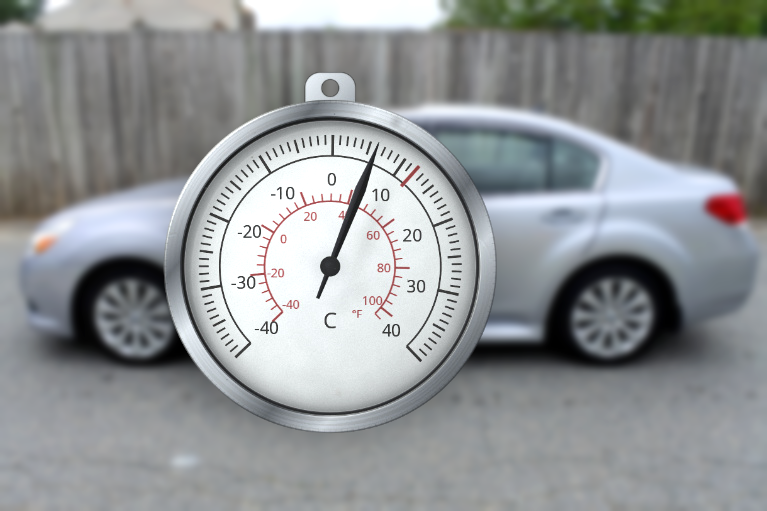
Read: 6 °C
